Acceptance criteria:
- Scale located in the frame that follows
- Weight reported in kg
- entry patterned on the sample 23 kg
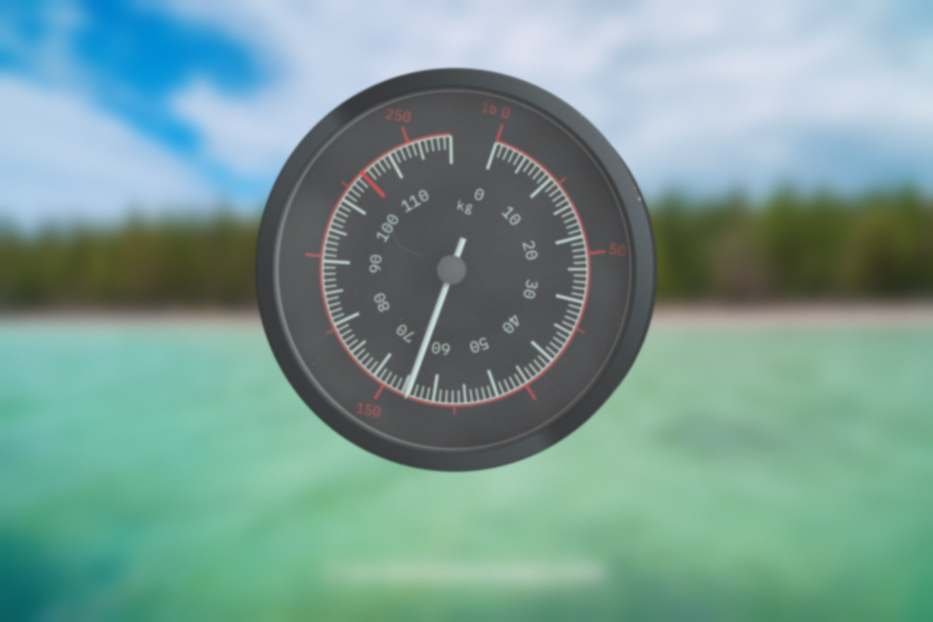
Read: 64 kg
